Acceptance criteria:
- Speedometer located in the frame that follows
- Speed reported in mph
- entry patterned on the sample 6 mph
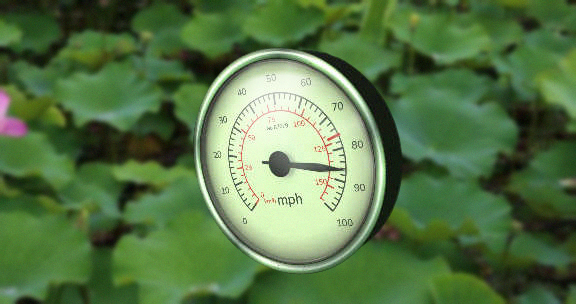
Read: 86 mph
